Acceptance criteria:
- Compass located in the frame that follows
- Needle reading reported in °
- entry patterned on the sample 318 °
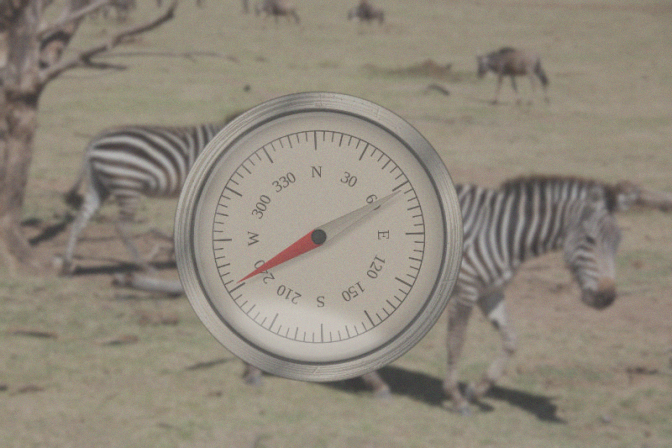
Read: 242.5 °
